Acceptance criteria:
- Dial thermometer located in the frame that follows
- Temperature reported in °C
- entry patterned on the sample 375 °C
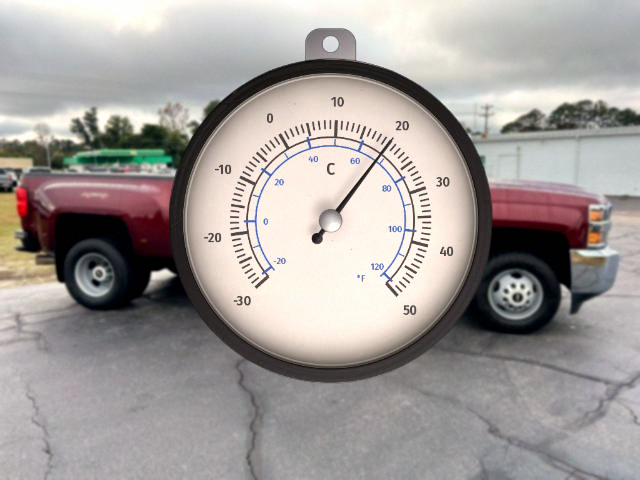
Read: 20 °C
